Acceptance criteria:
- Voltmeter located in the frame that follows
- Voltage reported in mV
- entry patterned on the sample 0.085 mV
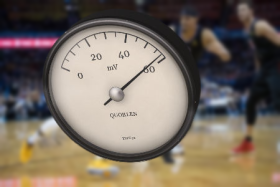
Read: 57.5 mV
